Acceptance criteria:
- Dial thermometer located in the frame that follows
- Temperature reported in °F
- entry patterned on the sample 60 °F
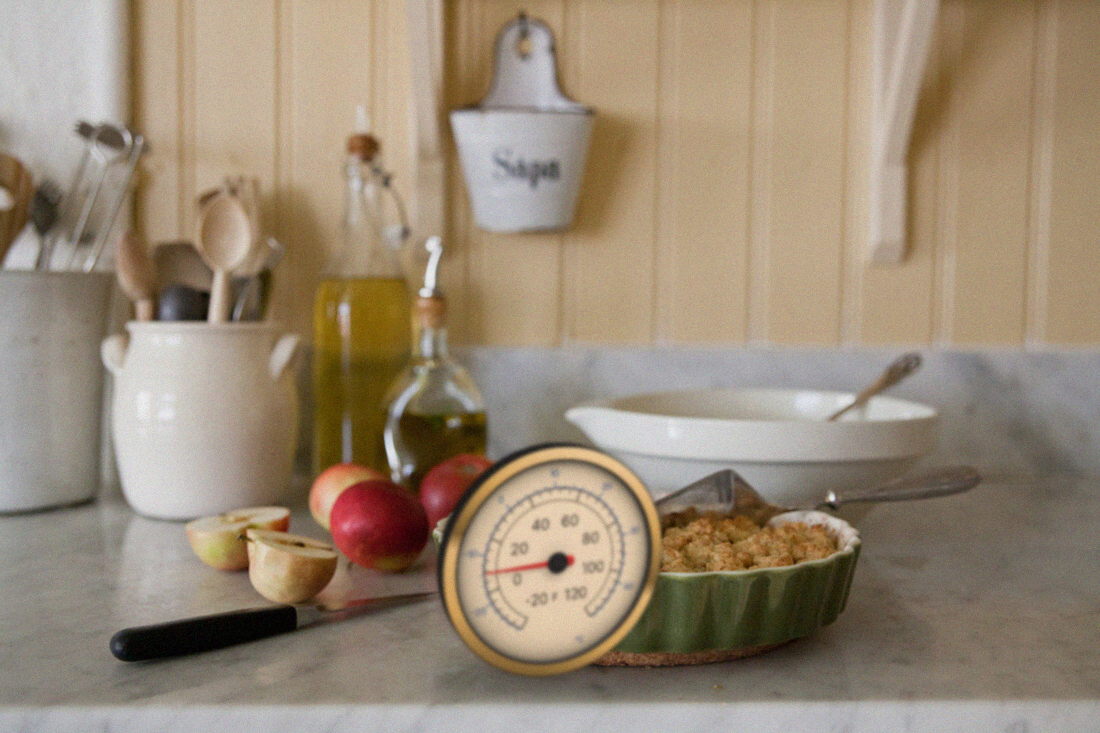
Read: 8 °F
